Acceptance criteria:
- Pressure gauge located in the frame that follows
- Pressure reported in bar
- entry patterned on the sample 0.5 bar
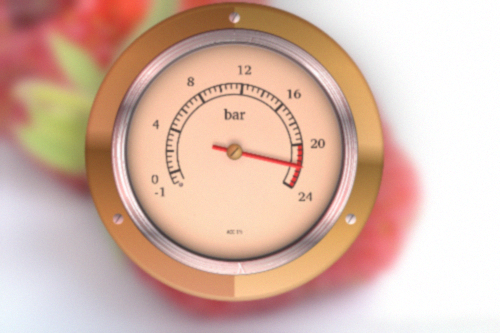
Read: 22 bar
